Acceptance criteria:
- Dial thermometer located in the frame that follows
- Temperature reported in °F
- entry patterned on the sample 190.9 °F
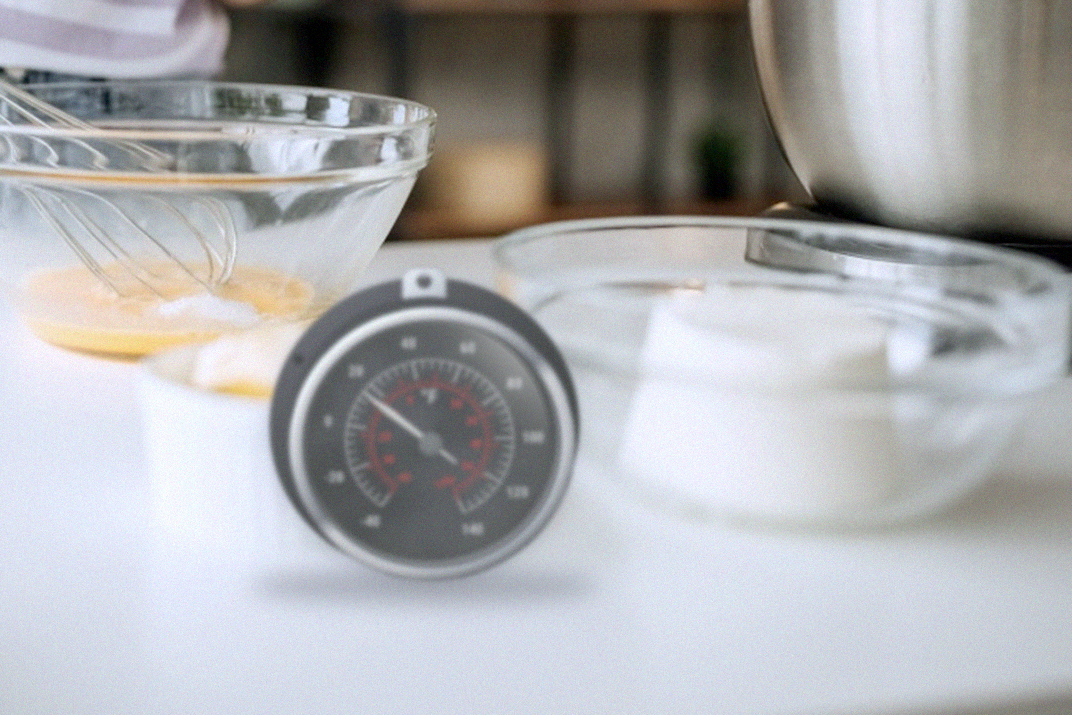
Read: 16 °F
